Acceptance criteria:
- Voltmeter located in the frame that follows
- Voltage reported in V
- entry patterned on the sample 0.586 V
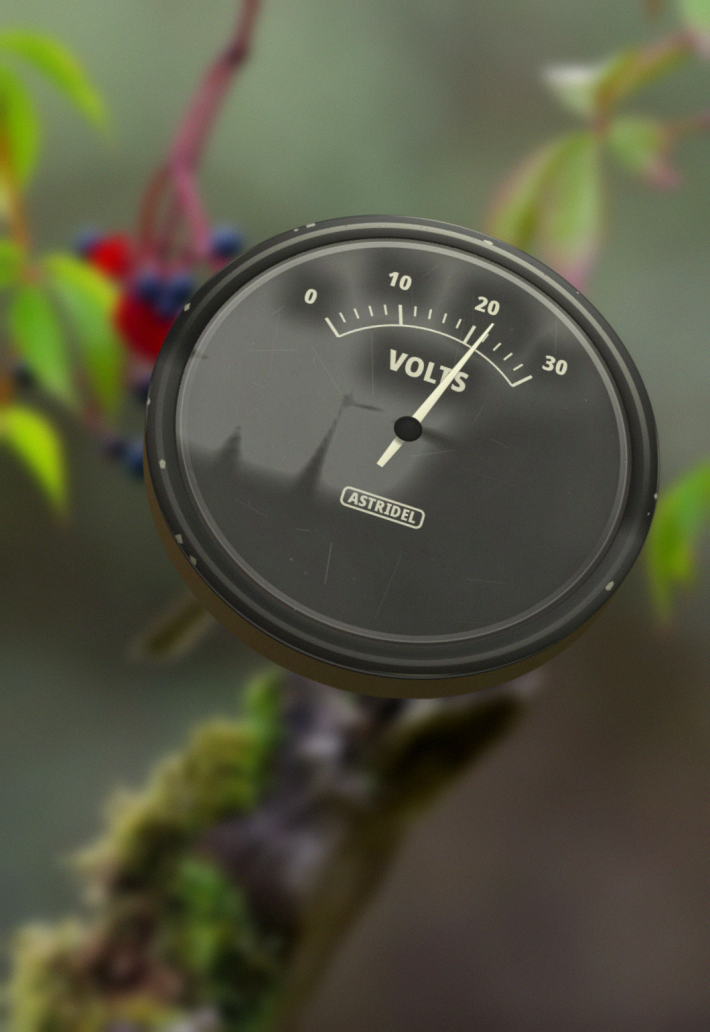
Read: 22 V
